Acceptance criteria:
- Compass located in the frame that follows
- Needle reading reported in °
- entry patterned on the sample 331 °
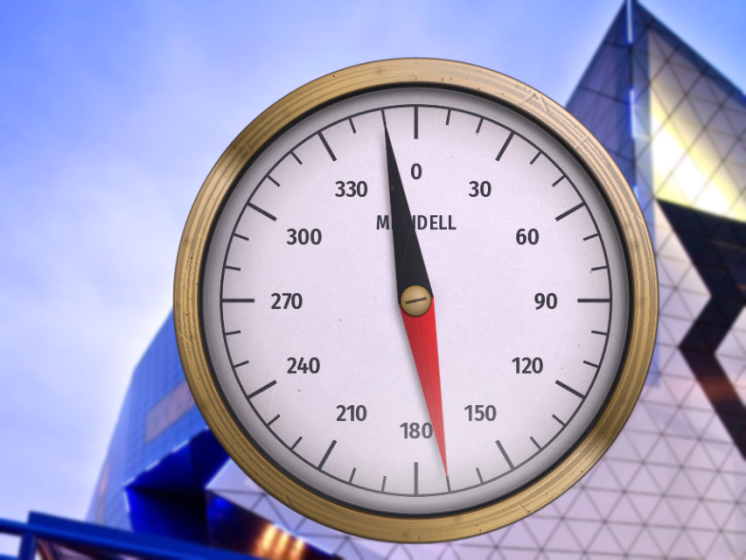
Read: 170 °
